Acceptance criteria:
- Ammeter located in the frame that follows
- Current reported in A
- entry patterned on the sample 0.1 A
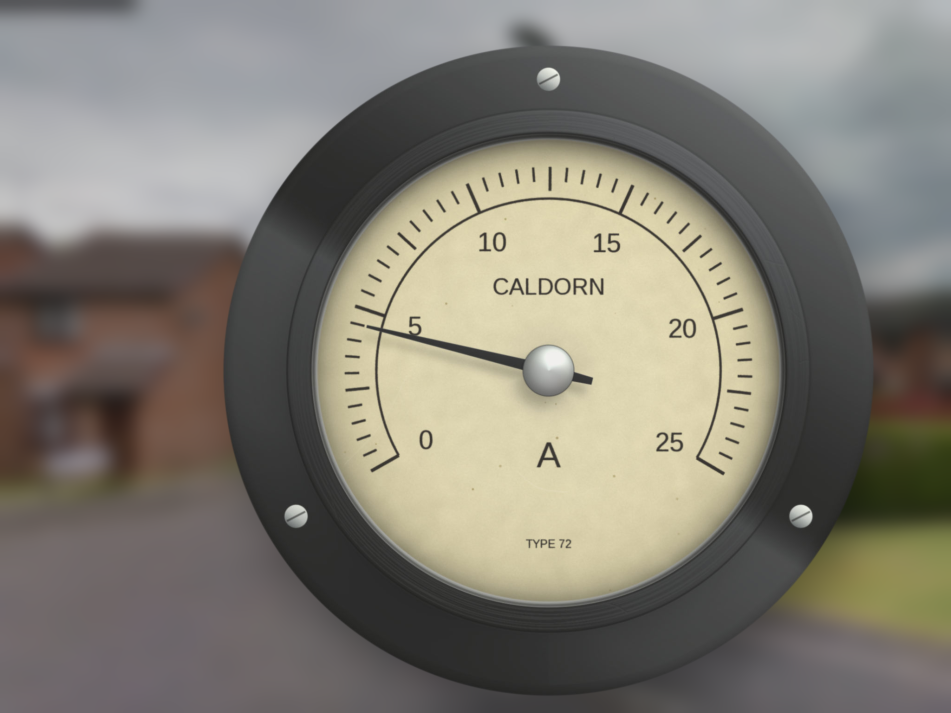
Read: 4.5 A
